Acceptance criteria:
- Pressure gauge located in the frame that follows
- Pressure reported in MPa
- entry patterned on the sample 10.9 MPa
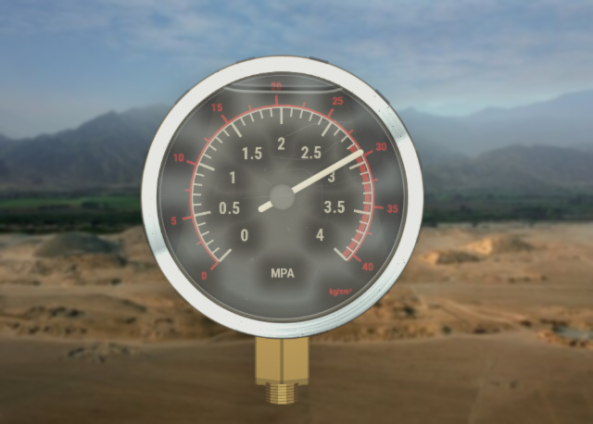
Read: 2.9 MPa
